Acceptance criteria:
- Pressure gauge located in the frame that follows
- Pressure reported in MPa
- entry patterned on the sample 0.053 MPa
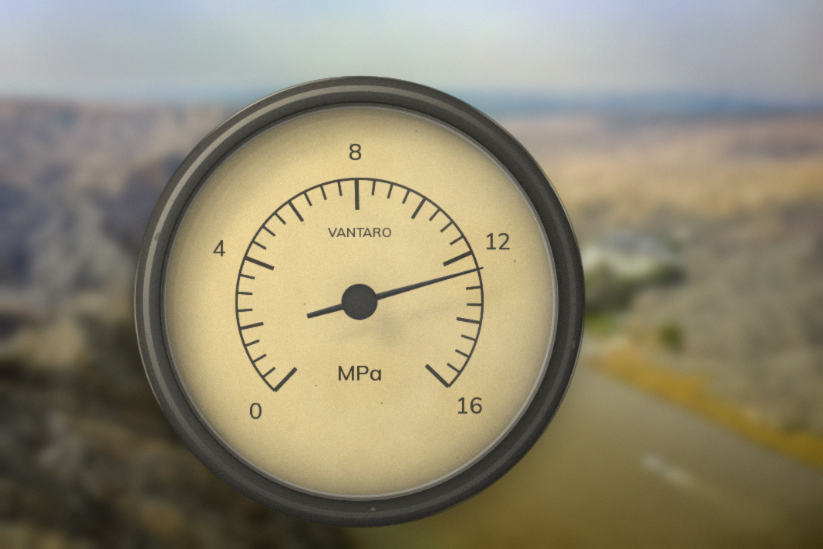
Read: 12.5 MPa
